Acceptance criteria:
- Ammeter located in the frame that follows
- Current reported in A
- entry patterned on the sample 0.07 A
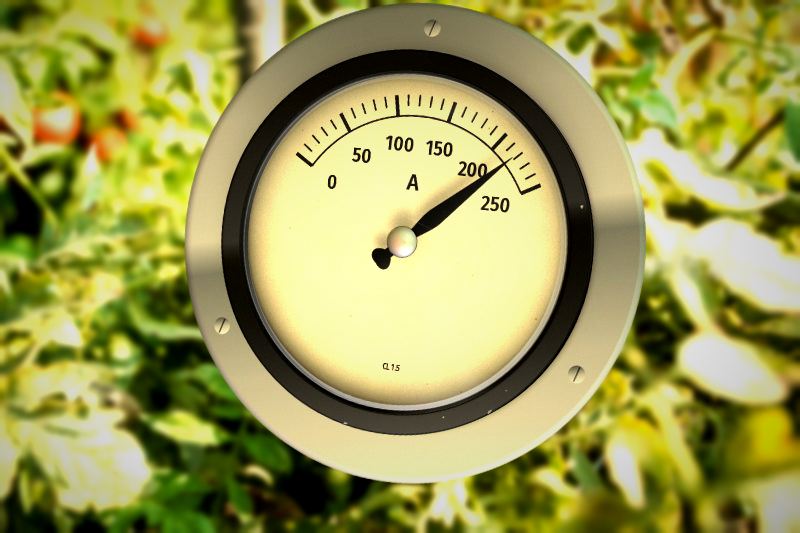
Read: 220 A
